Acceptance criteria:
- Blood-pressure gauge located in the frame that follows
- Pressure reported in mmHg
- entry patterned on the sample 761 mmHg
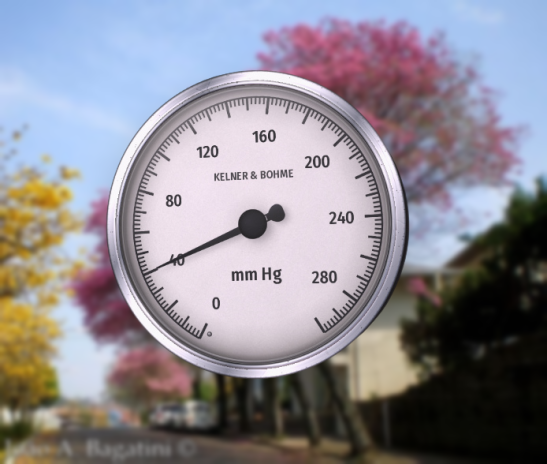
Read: 40 mmHg
